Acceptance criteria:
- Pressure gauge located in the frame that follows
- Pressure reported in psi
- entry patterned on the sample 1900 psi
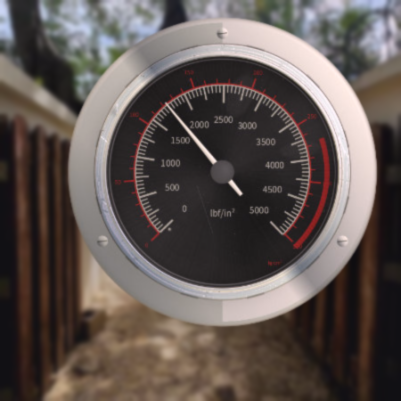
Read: 1750 psi
